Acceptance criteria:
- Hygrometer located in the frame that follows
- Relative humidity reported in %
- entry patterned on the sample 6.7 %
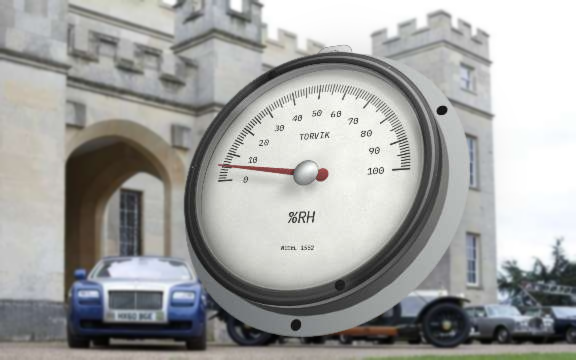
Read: 5 %
